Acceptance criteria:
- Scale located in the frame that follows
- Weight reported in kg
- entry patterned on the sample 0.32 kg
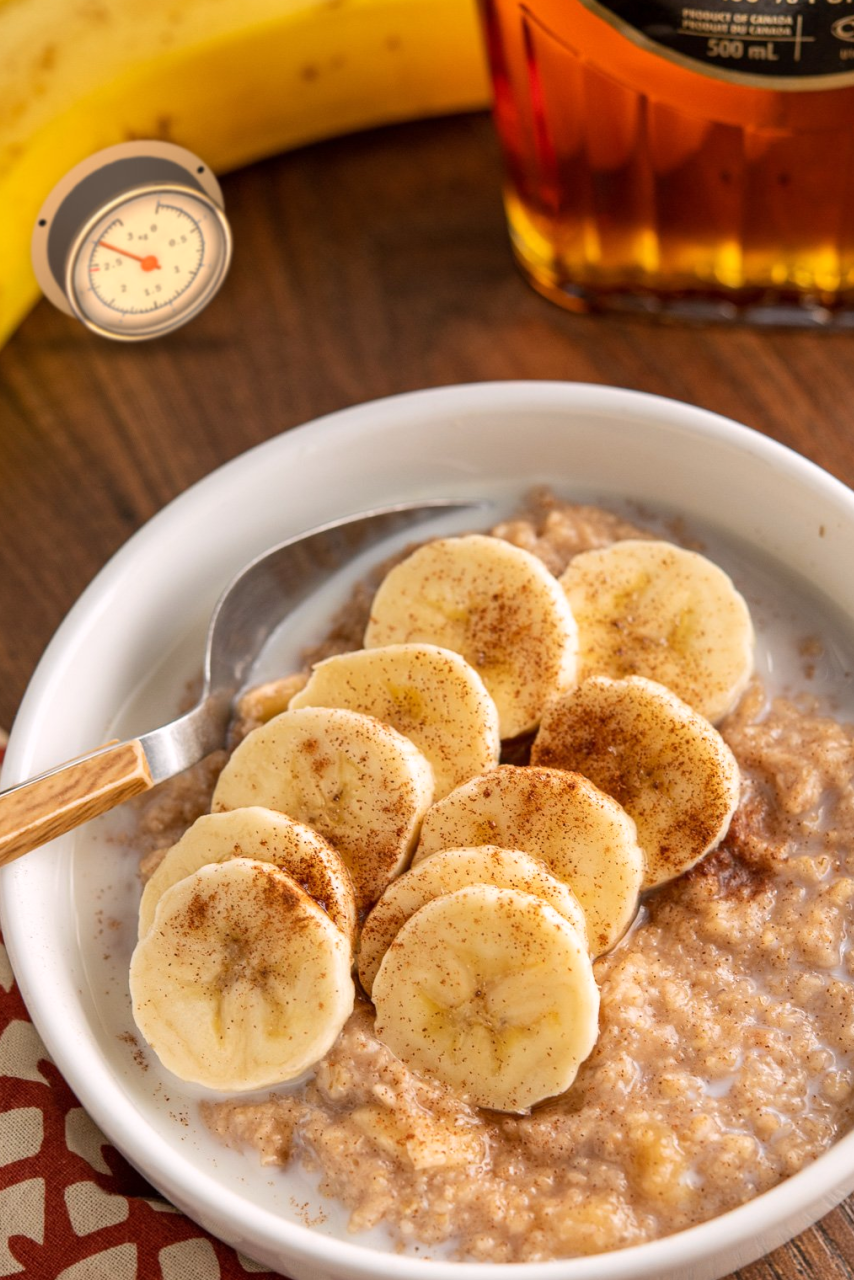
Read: 2.75 kg
